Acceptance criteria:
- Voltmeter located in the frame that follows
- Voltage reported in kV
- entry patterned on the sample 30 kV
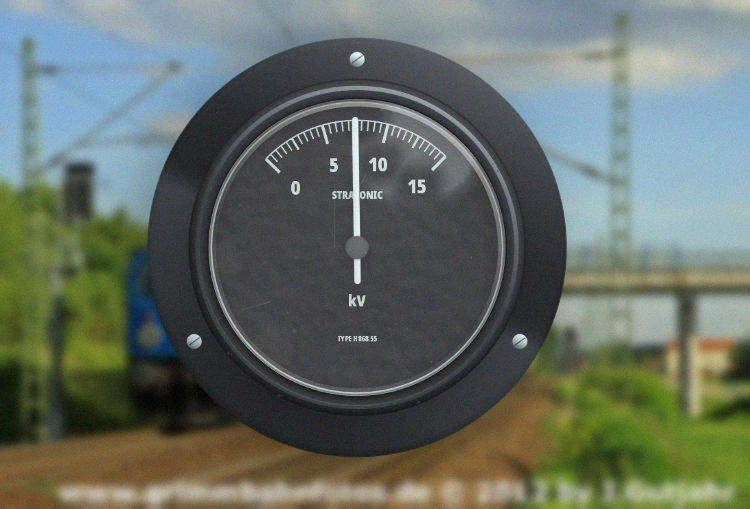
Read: 7.5 kV
